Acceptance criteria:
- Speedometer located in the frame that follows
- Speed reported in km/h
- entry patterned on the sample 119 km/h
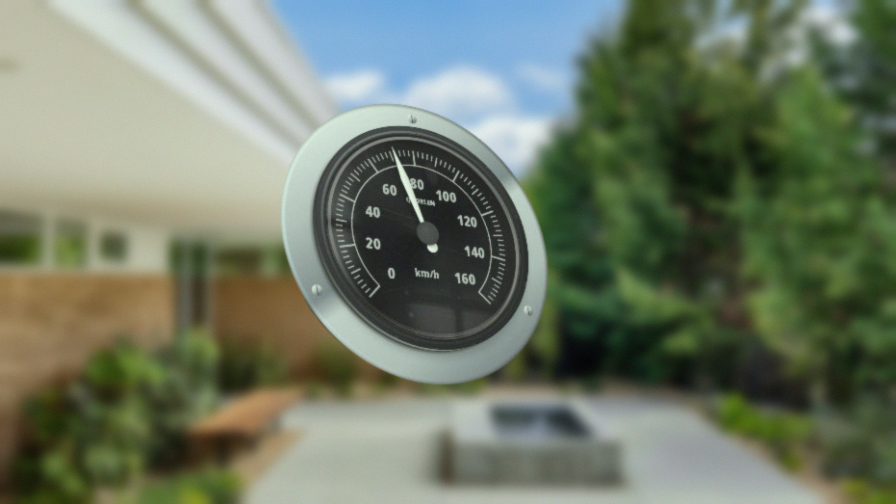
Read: 70 km/h
